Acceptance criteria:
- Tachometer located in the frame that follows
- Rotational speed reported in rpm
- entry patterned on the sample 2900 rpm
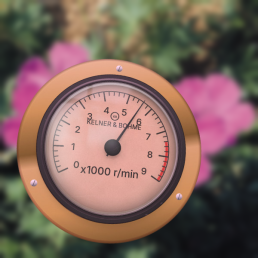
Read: 5600 rpm
